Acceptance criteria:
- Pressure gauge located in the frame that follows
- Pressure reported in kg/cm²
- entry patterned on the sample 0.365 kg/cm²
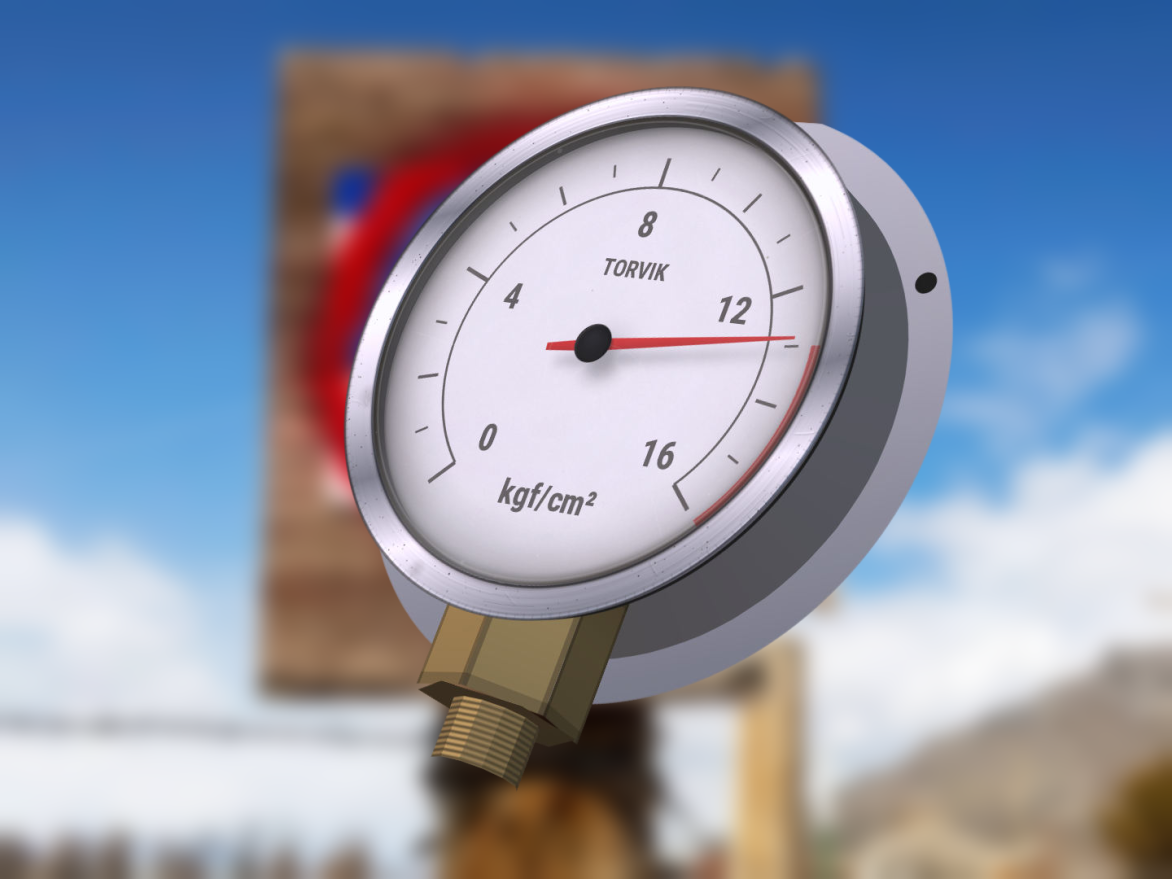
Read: 13 kg/cm²
